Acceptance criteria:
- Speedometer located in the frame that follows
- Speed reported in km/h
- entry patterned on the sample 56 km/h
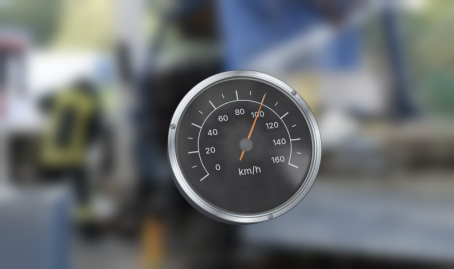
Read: 100 km/h
